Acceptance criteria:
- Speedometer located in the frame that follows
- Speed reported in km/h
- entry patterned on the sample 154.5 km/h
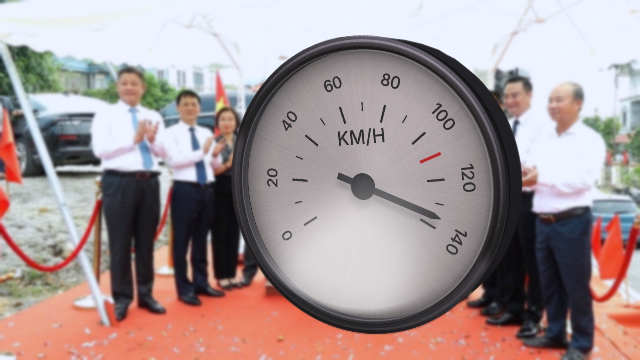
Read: 135 km/h
